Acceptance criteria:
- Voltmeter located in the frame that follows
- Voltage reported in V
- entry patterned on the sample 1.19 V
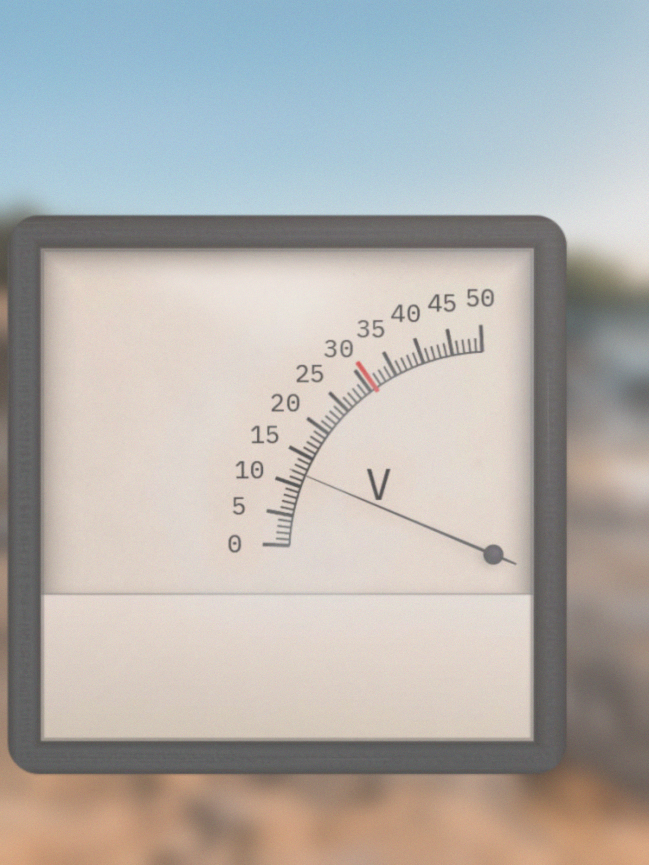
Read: 12 V
